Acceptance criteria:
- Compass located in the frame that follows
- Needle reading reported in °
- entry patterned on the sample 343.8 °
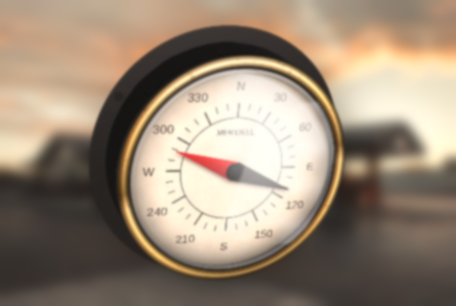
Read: 290 °
